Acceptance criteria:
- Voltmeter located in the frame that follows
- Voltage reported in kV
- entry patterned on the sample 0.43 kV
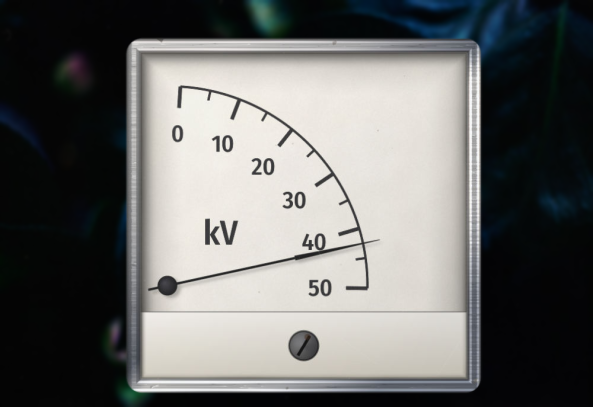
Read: 42.5 kV
